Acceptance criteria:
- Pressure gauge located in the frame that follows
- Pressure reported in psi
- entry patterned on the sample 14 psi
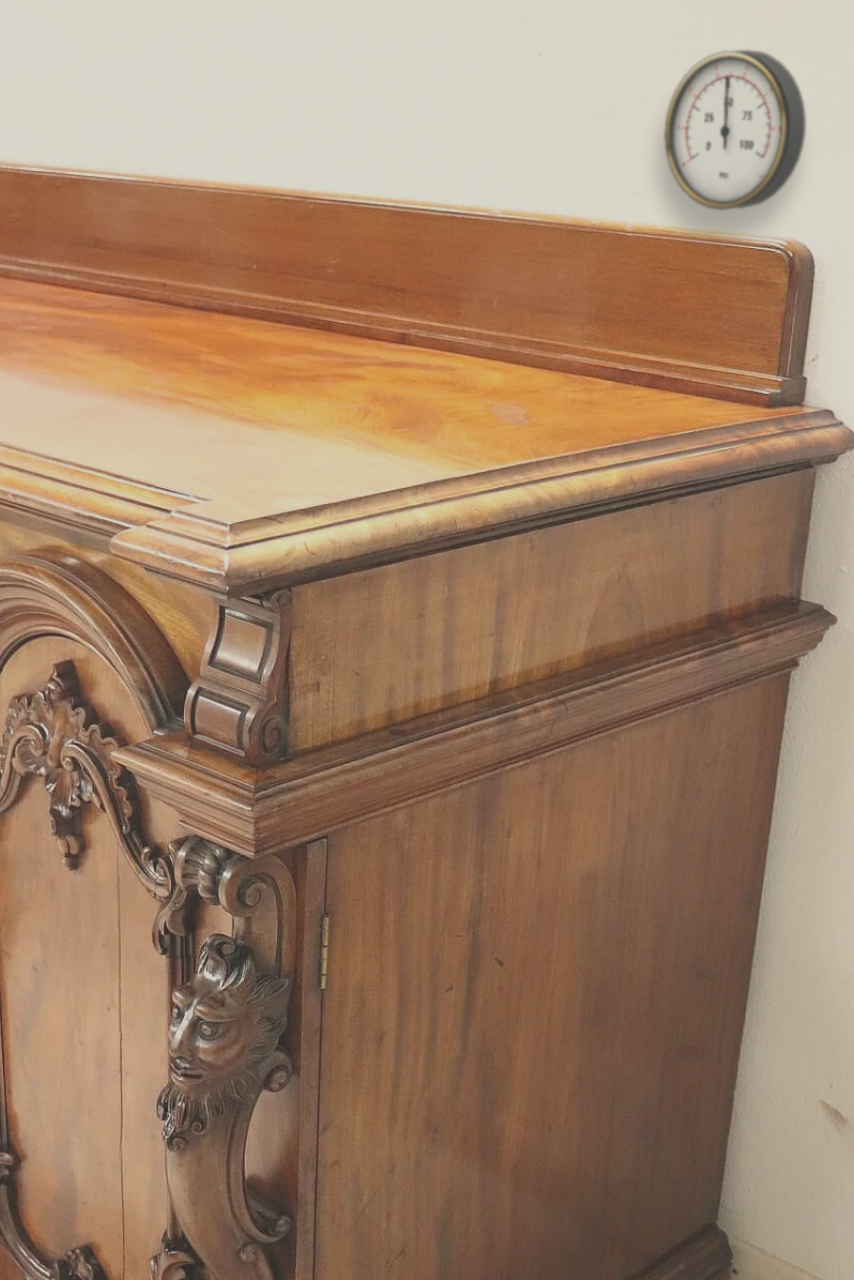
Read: 50 psi
